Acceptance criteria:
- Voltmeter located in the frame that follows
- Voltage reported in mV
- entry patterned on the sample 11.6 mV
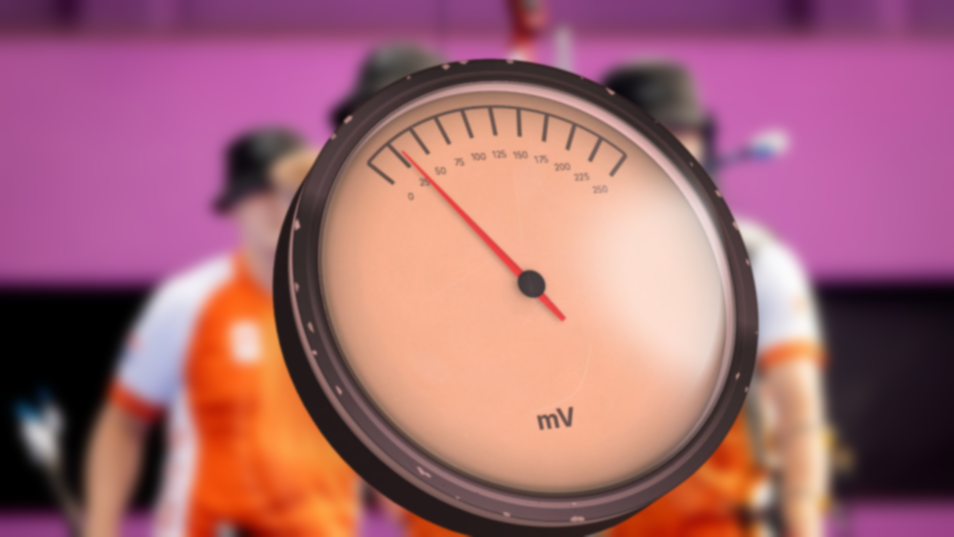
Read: 25 mV
